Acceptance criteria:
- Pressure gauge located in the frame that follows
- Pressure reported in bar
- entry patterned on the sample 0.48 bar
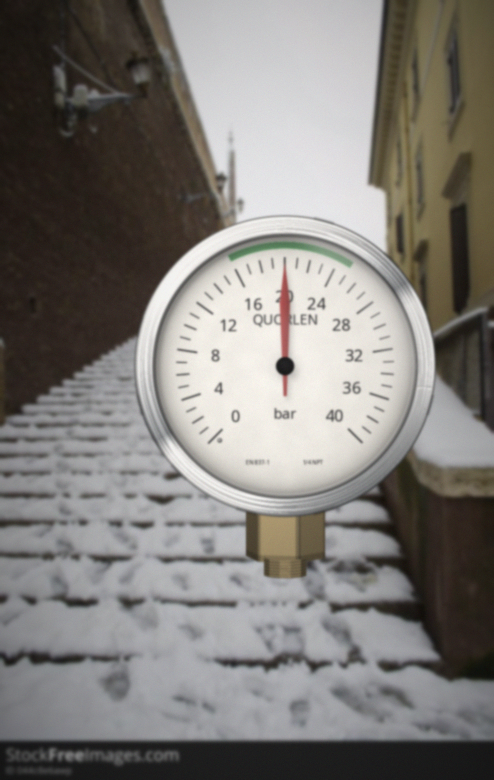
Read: 20 bar
